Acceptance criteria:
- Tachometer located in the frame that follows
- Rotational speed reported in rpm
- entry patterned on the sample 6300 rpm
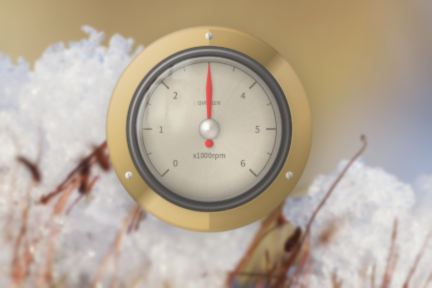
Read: 3000 rpm
